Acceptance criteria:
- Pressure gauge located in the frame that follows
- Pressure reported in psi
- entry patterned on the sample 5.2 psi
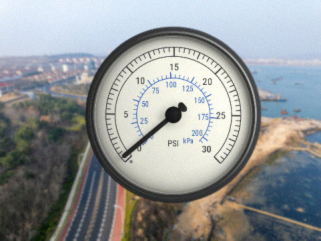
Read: 0.5 psi
